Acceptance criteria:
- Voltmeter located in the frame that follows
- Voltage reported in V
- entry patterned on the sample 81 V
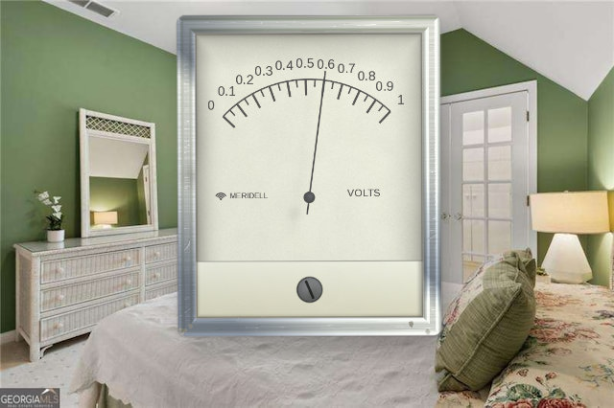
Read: 0.6 V
